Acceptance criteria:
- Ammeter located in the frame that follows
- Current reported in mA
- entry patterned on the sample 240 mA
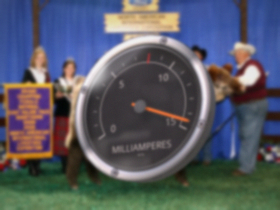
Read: 14.5 mA
